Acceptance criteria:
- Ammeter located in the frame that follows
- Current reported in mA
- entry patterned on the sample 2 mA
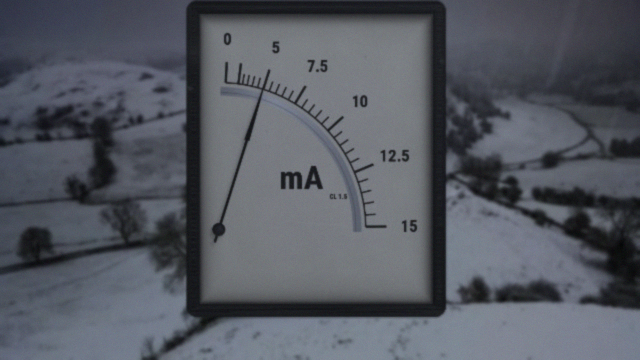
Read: 5 mA
